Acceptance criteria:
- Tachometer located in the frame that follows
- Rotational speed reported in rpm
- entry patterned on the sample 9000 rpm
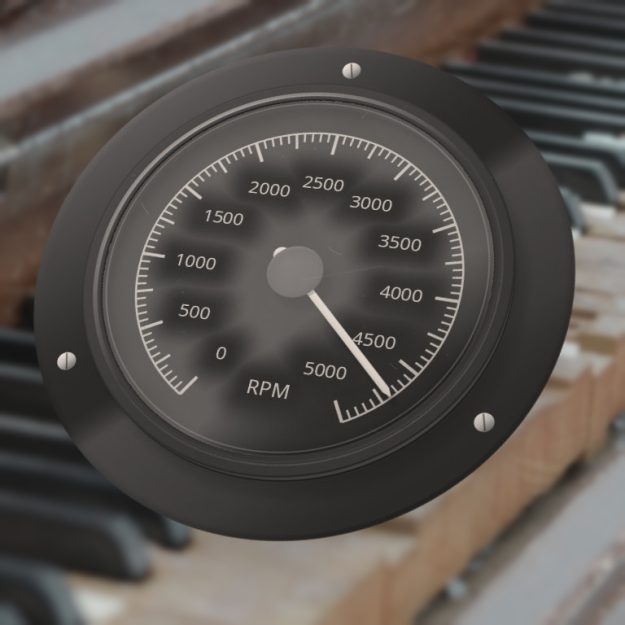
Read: 4700 rpm
